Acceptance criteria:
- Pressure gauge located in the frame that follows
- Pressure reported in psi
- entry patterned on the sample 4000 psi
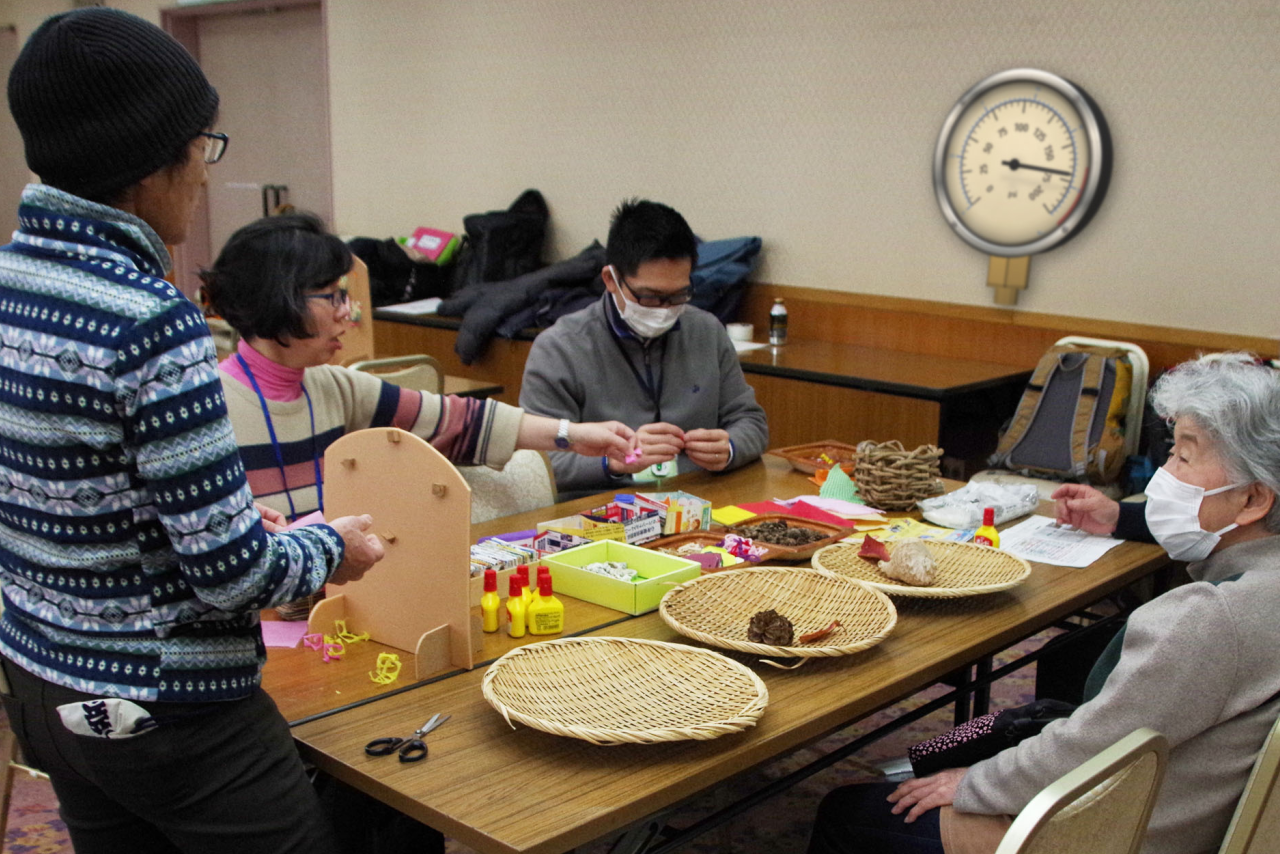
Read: 170 psi
